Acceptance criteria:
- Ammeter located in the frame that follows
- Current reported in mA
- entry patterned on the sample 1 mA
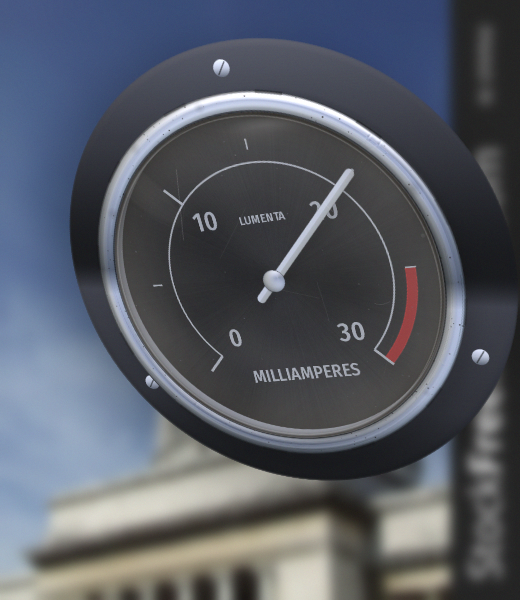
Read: 20 mA
